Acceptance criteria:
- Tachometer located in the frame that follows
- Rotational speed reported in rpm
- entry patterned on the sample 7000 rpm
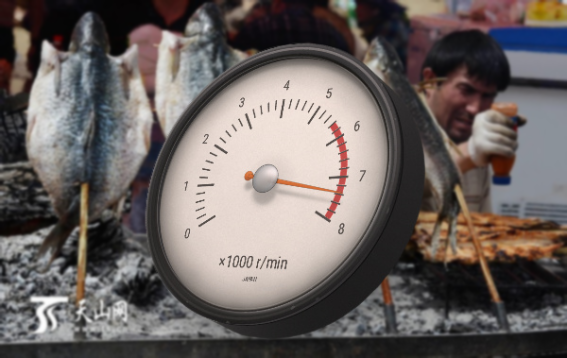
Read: 7400 rpm
